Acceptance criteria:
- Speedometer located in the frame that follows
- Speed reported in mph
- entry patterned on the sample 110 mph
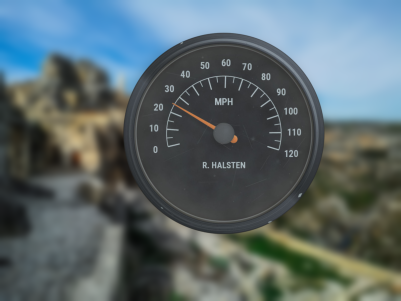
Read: 25 mph
